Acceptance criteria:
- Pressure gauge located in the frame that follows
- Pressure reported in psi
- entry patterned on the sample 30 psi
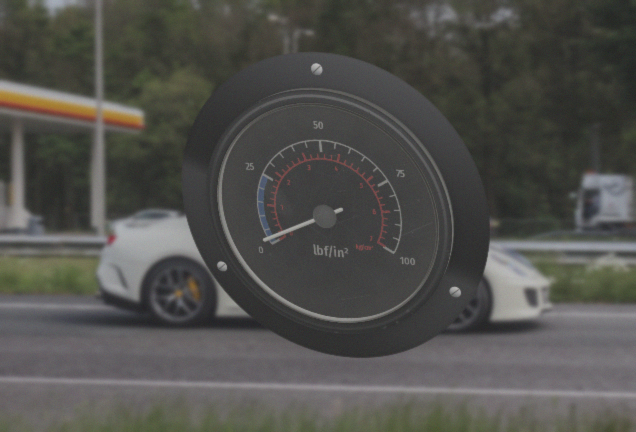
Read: 2.5 psi
